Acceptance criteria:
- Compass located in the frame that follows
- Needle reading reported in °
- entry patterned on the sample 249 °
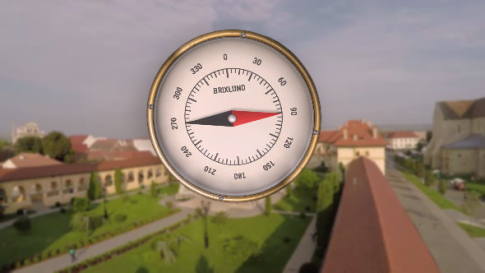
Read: 90 °
